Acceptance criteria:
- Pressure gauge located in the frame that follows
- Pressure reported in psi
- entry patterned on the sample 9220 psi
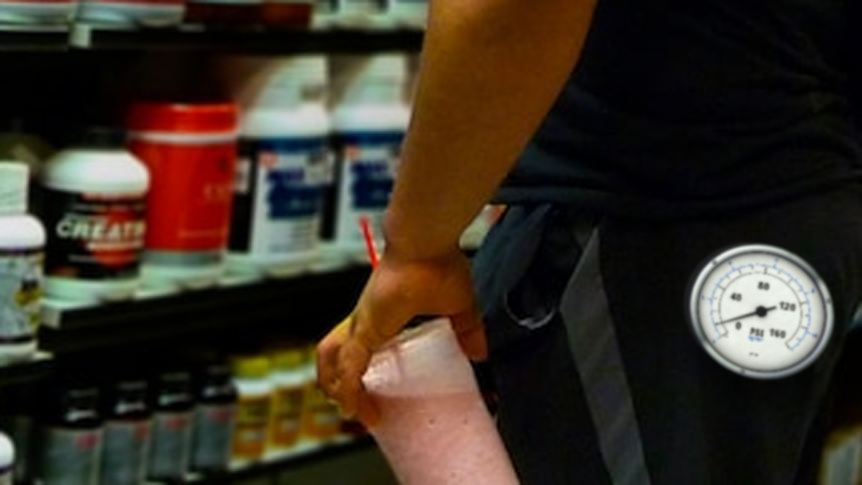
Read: 10 psi
